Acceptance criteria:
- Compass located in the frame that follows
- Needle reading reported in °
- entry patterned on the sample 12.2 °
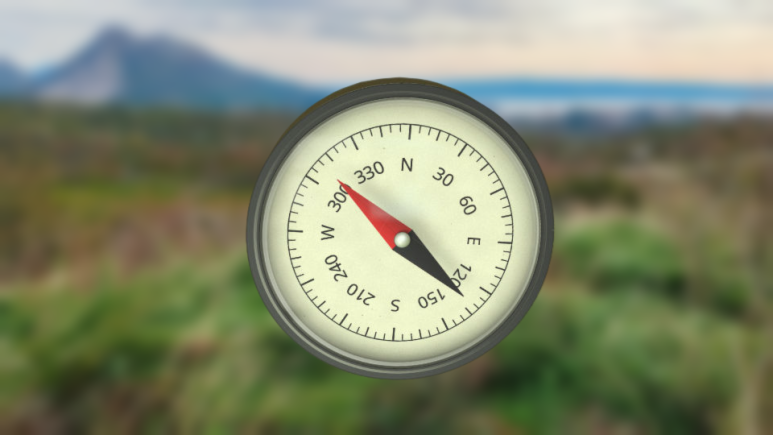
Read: 310 °
